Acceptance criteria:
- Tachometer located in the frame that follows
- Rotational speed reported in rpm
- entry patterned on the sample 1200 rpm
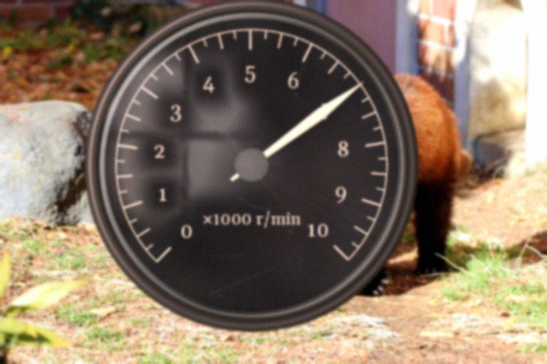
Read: 7000 rpm
